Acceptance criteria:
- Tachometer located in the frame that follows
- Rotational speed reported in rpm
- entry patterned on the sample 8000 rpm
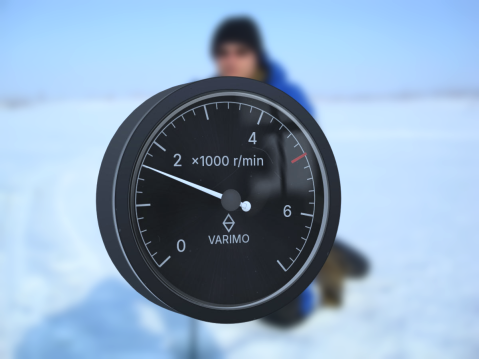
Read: 1600 rpm
